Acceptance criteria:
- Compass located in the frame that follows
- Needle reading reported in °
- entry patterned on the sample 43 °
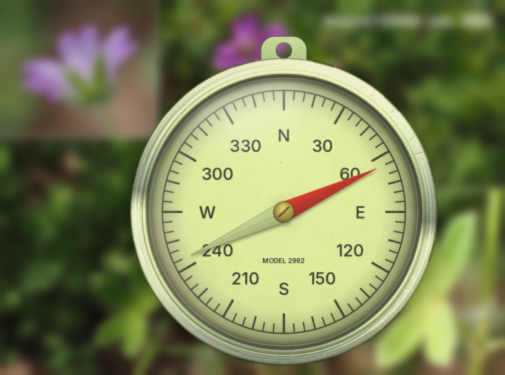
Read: 65 °
